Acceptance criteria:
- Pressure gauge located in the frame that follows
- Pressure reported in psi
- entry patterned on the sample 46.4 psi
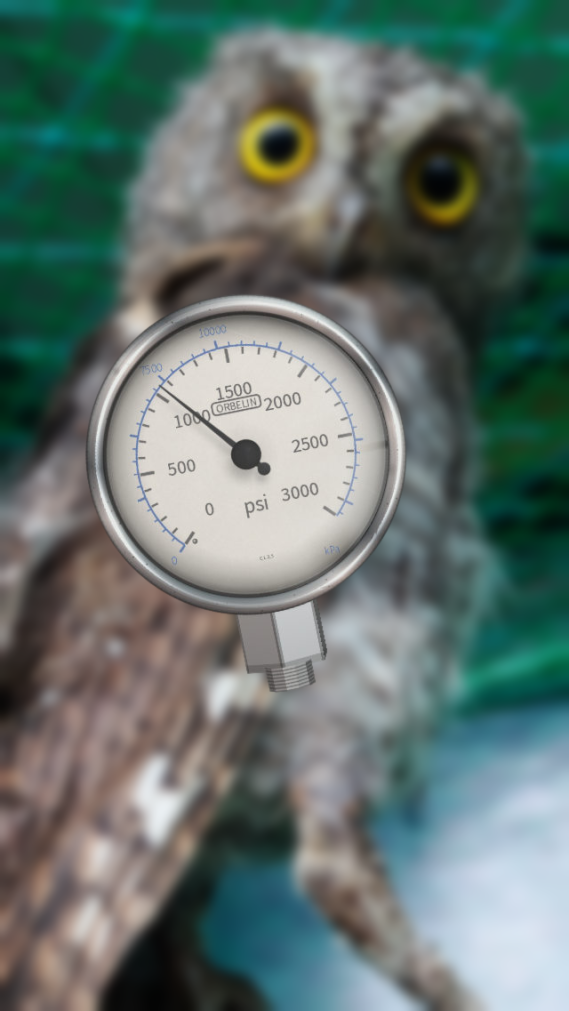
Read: 1050 psi
